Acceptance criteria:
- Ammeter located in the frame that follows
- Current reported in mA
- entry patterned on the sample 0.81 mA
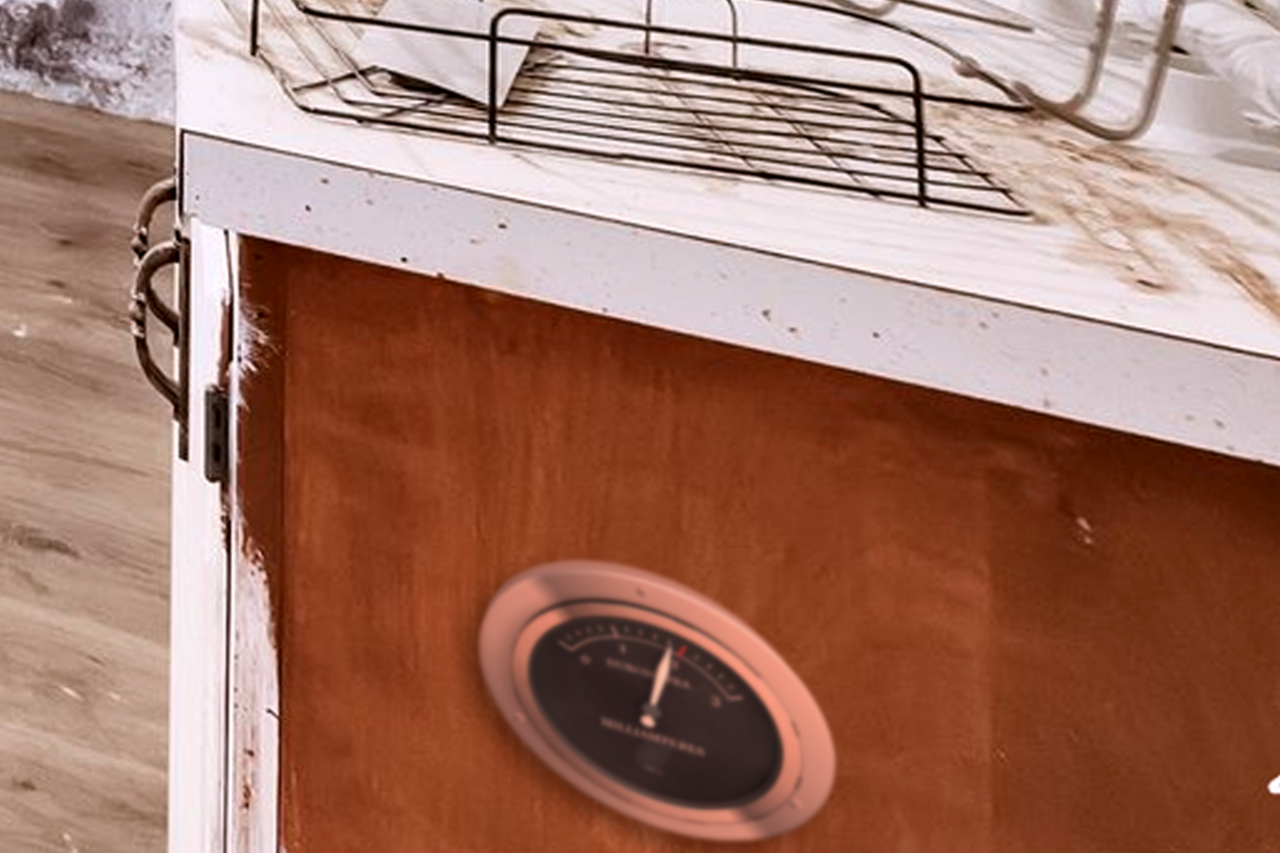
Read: 1.8 mA
